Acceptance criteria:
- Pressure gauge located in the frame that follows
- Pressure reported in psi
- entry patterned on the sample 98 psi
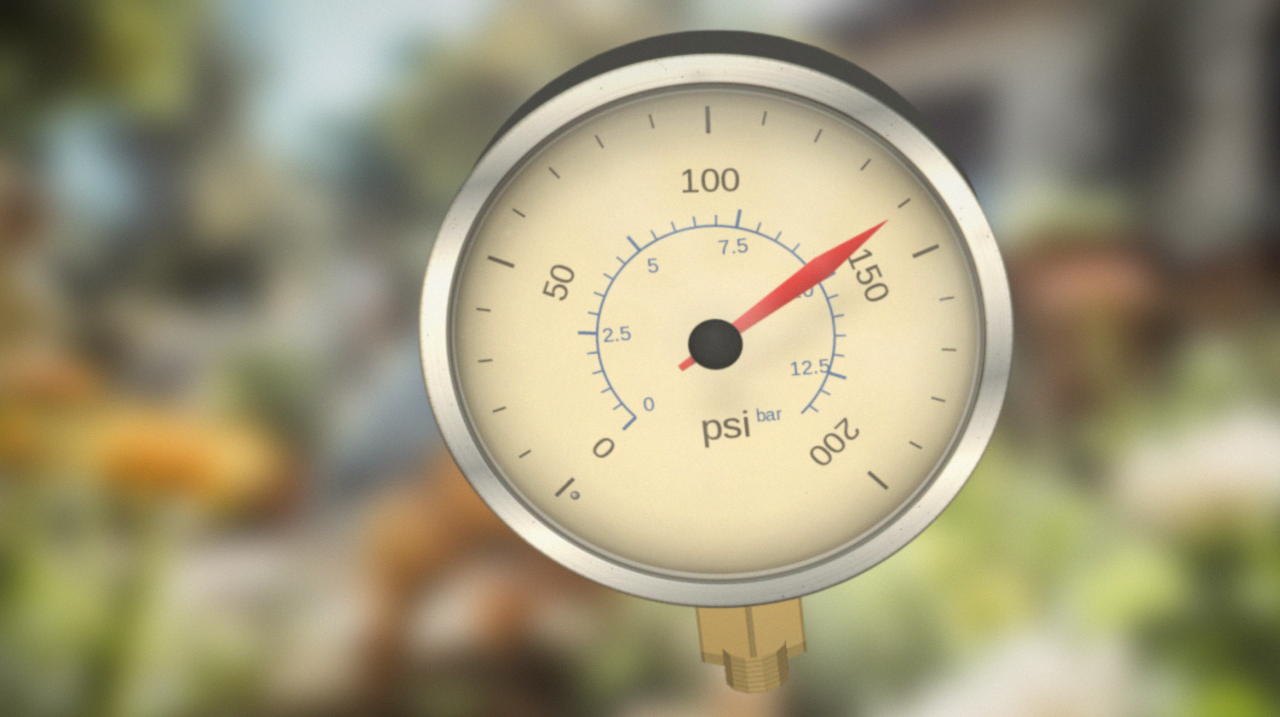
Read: 140 psi
